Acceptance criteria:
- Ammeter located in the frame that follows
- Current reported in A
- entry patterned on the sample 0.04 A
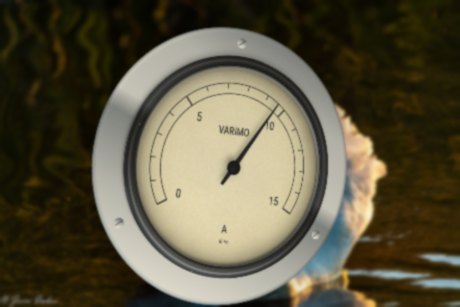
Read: 9.5 A
